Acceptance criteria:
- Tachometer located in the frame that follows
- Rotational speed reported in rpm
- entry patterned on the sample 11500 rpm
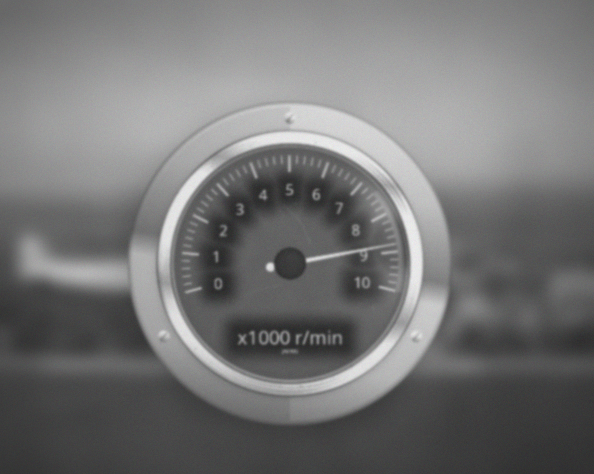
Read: 8800 rpm
